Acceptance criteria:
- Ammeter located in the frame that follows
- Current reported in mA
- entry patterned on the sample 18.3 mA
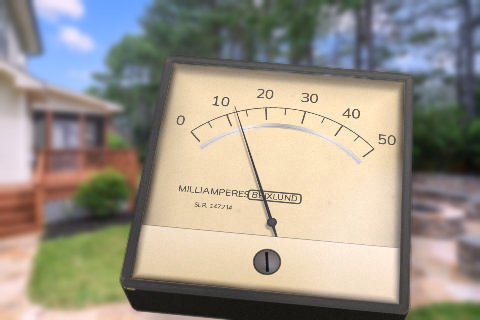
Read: 12.5 mA
